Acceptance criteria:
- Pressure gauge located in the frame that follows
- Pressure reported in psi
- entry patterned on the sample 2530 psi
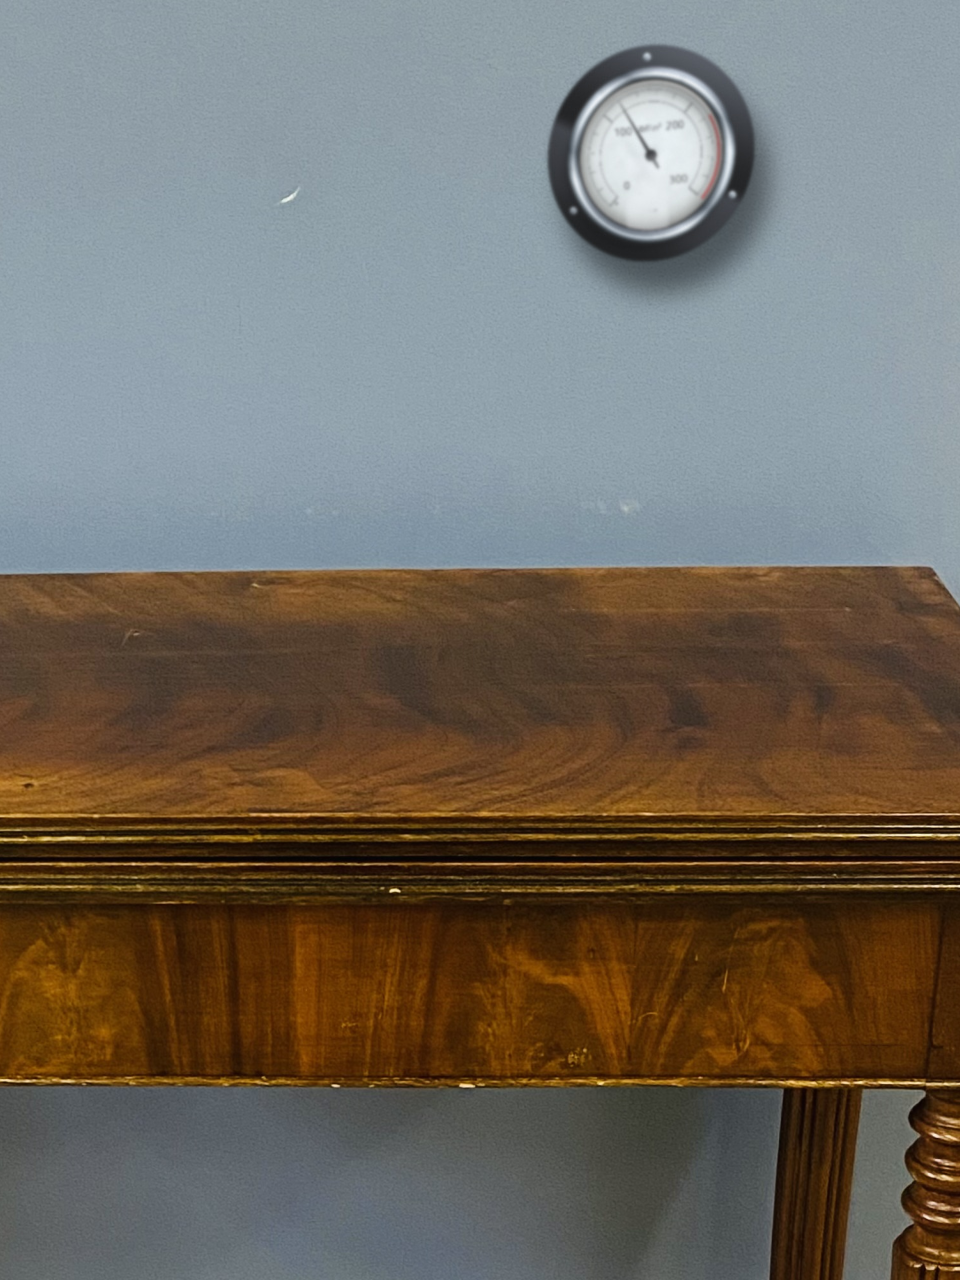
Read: 120 psi
